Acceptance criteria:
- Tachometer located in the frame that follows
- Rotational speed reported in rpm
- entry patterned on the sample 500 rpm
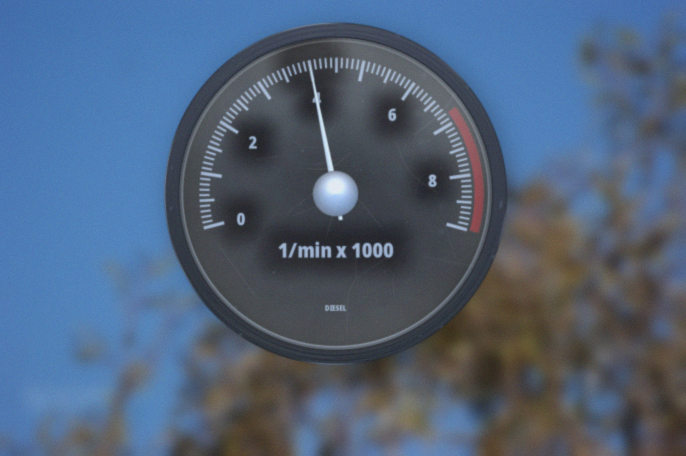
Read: 4000 rpm
